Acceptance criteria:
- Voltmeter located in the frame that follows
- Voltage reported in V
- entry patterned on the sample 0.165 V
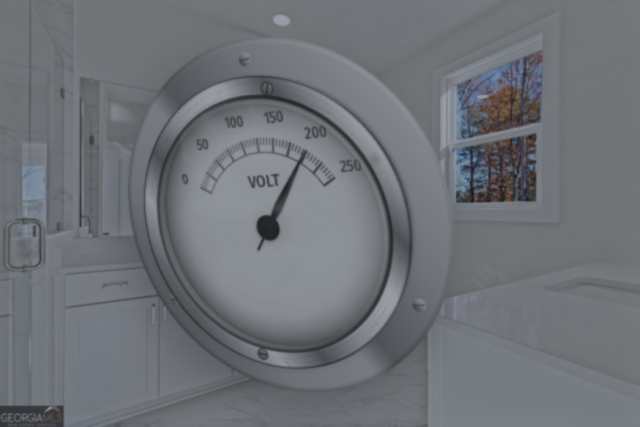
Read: 200 V
